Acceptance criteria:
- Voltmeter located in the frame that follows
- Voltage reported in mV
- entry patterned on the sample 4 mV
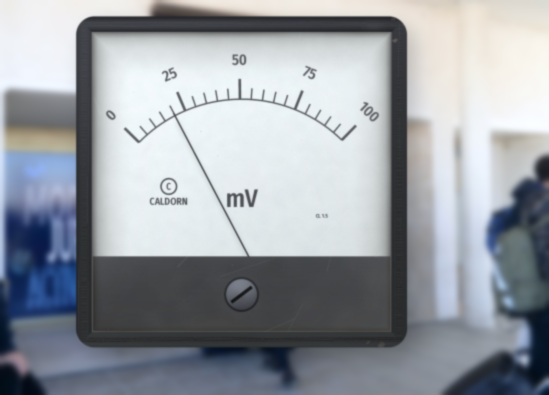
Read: 20 mV
